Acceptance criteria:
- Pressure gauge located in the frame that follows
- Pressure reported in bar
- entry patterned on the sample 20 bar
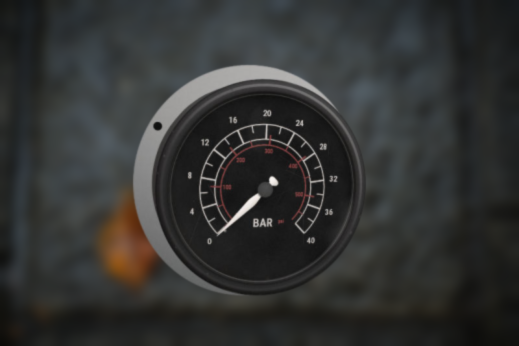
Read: 0 bar
